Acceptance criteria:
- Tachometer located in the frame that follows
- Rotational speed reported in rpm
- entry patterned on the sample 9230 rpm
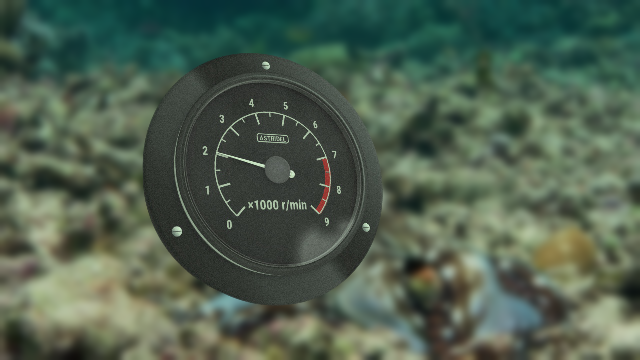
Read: 2000 rpm
